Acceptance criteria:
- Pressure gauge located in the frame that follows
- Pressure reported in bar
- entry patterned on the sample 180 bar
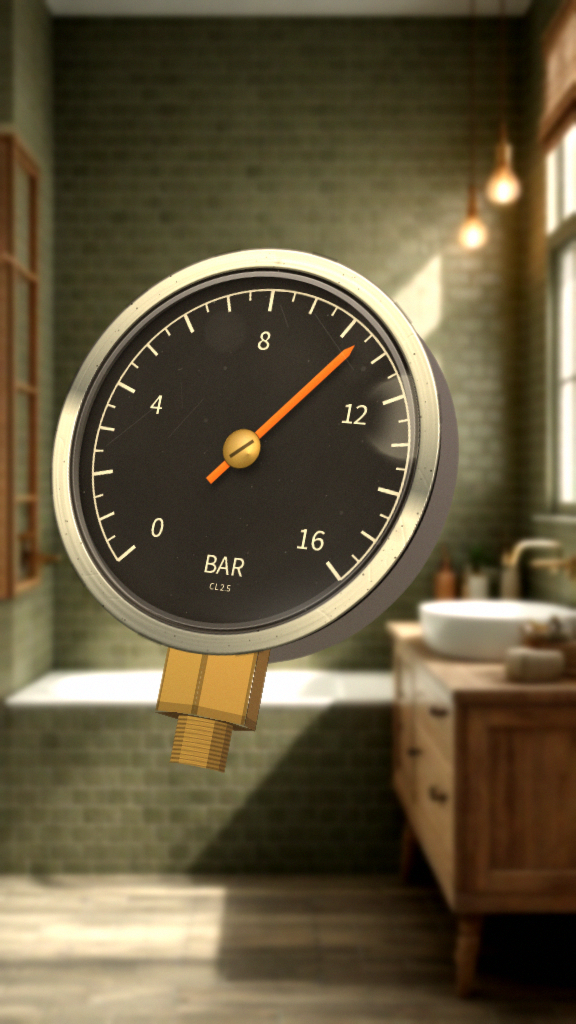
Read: 10.5 bar
